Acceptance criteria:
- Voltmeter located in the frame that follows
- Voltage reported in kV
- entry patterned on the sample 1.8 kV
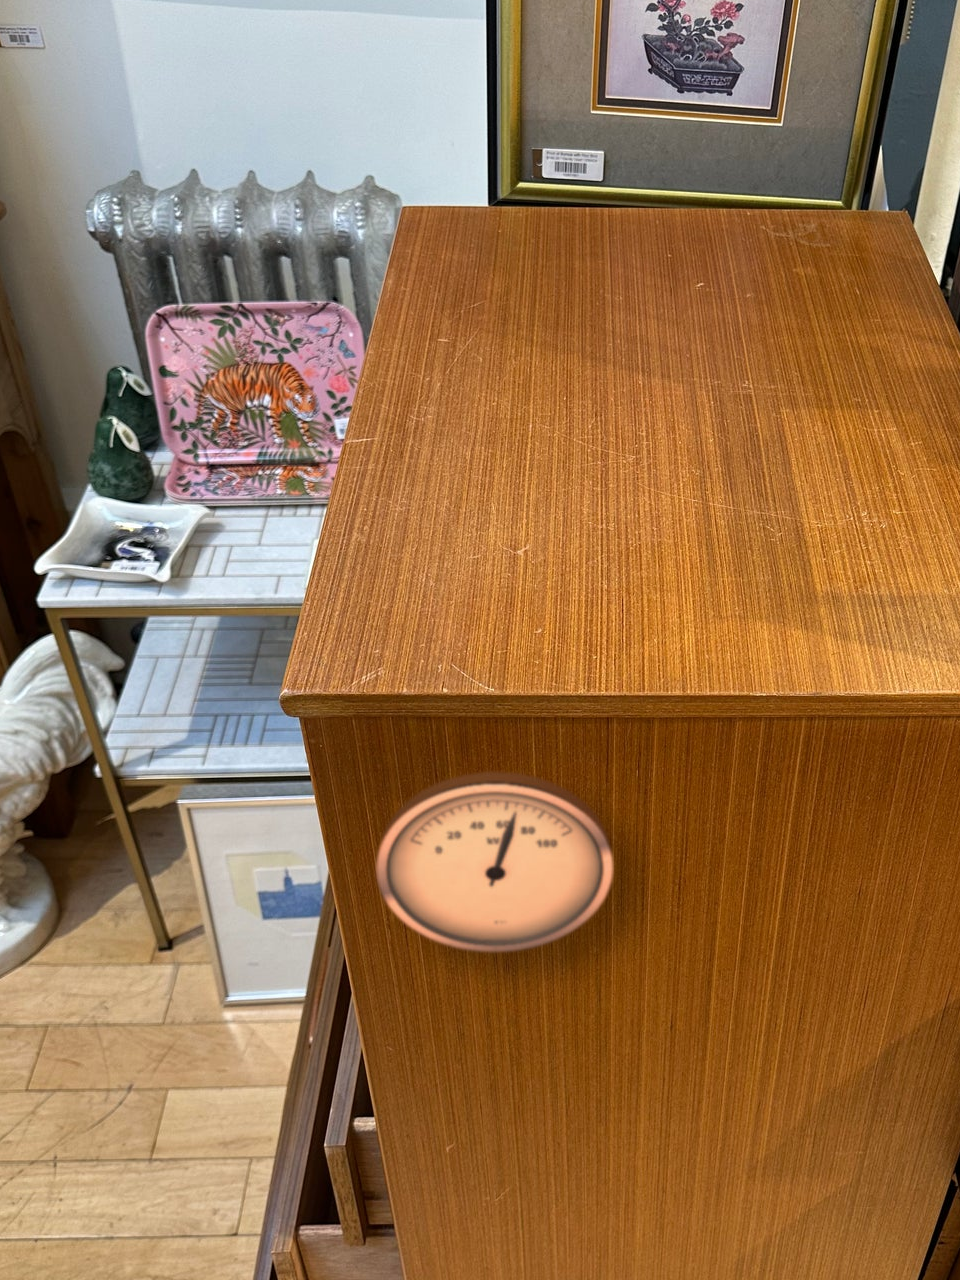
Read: 65 kV
